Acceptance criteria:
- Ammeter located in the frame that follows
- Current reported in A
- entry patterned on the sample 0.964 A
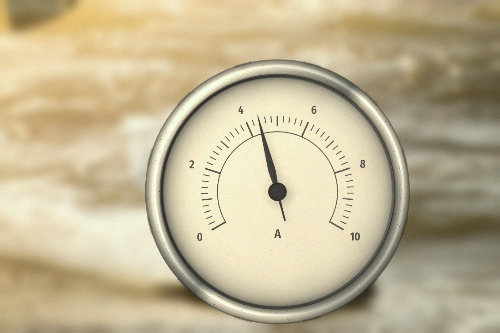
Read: 4.4 A
